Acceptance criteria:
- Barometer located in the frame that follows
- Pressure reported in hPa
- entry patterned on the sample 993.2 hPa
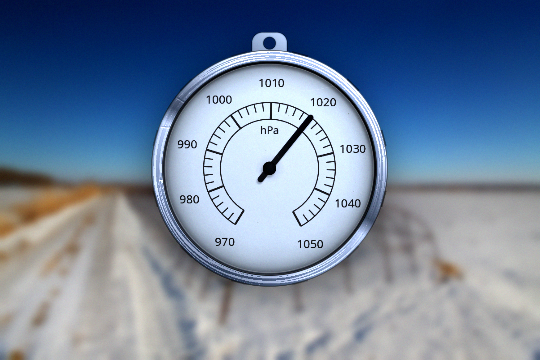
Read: 1020 hPa
